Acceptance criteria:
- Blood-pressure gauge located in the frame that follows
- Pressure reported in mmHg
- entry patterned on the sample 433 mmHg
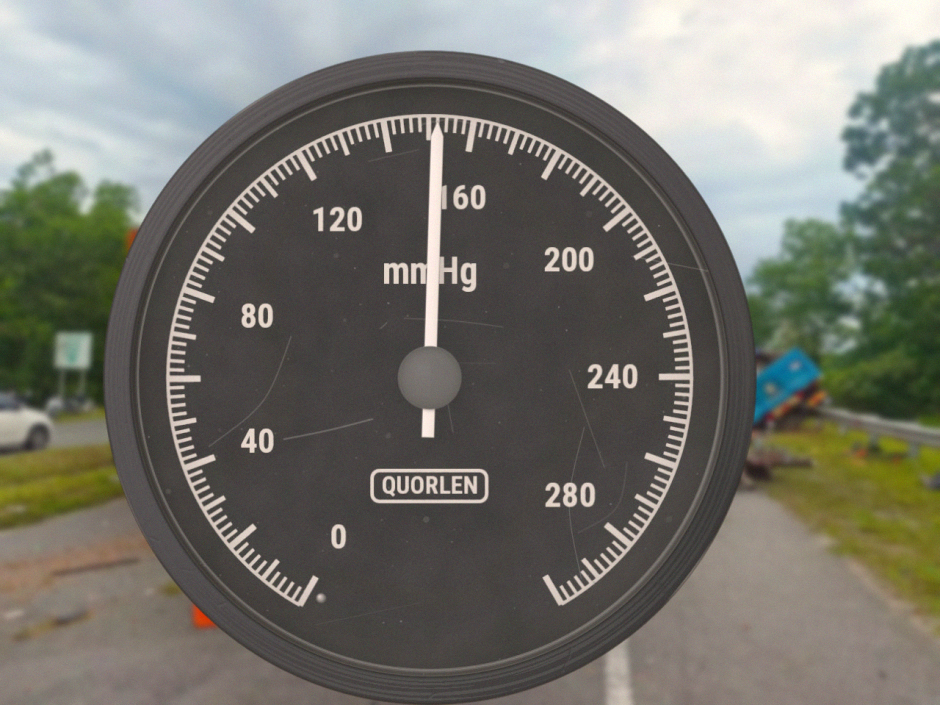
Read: 152 mmHg
